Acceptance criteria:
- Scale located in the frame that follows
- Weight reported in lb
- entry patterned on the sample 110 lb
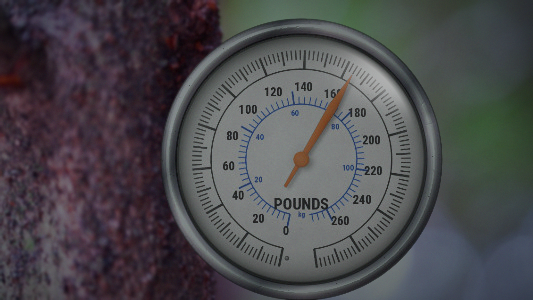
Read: 164 lb
